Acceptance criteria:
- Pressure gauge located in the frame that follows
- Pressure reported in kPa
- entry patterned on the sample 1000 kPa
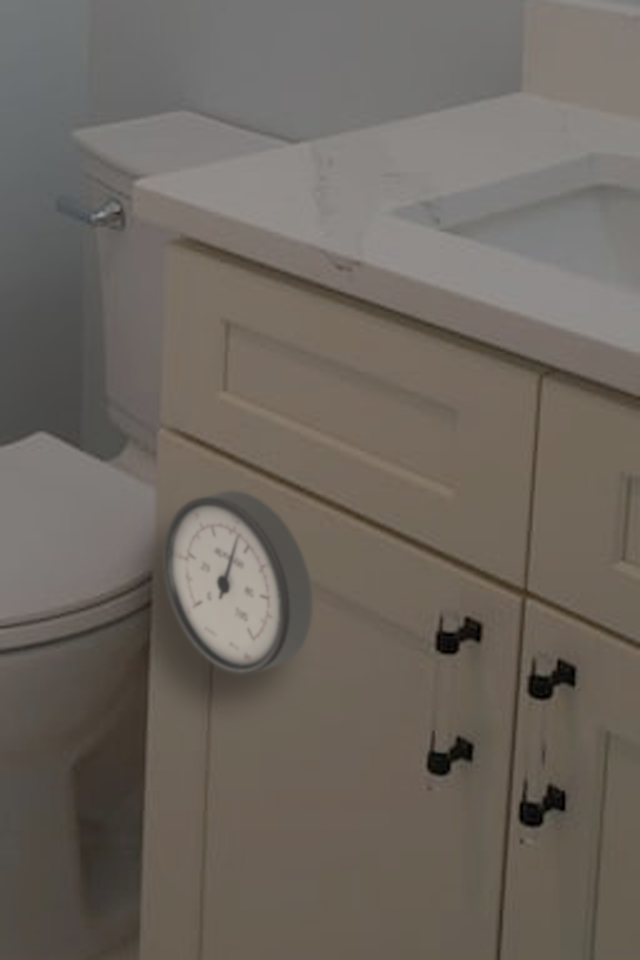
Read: 55 kPa
